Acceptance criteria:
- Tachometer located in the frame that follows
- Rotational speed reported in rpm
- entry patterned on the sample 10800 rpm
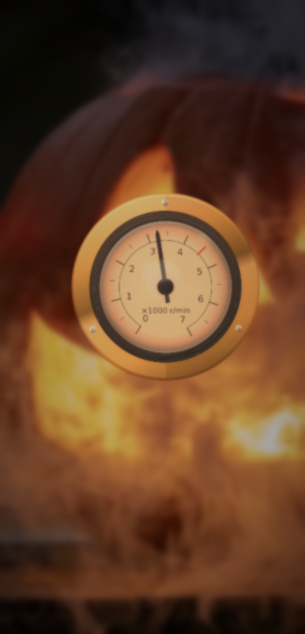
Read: 3250 rpm
